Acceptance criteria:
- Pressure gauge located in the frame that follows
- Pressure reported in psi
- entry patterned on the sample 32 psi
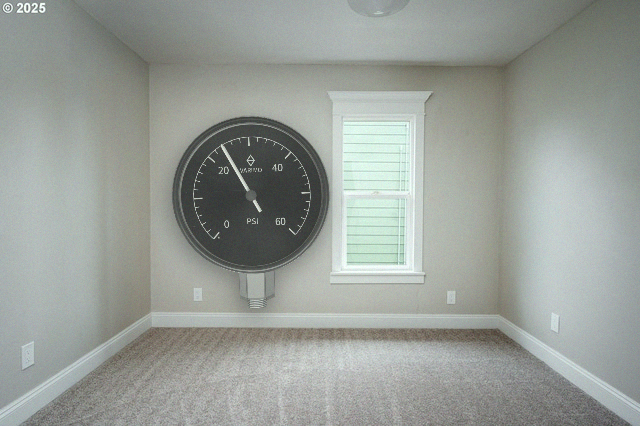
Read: 24 psi
